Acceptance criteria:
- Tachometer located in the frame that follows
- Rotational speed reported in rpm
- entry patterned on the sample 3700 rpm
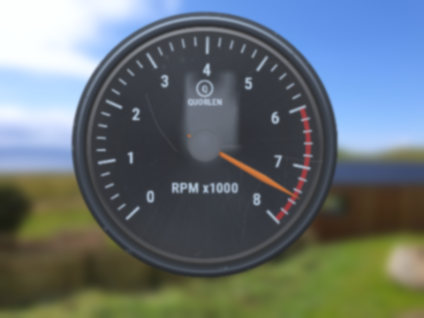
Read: 7500 rpm
